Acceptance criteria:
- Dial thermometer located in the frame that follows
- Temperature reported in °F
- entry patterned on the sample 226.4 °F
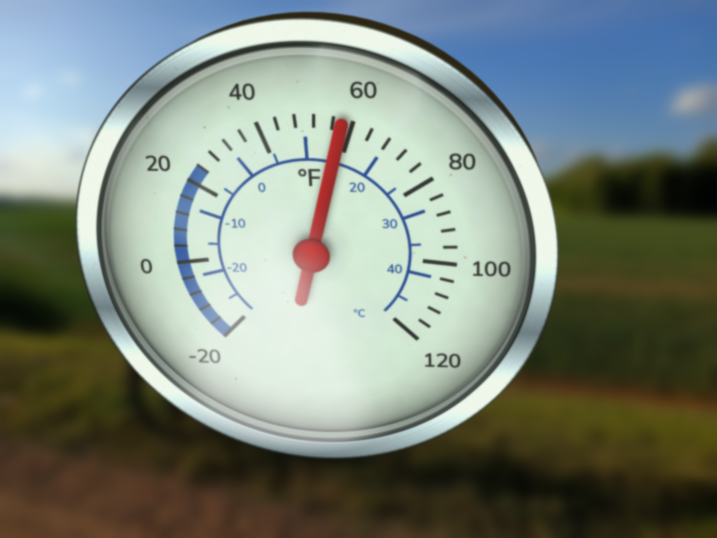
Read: 58 °F
